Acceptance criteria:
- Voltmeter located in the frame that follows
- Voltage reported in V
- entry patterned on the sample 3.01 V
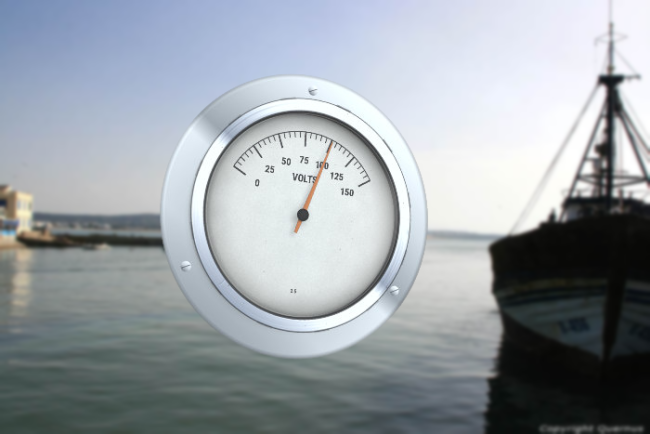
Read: 100 V
